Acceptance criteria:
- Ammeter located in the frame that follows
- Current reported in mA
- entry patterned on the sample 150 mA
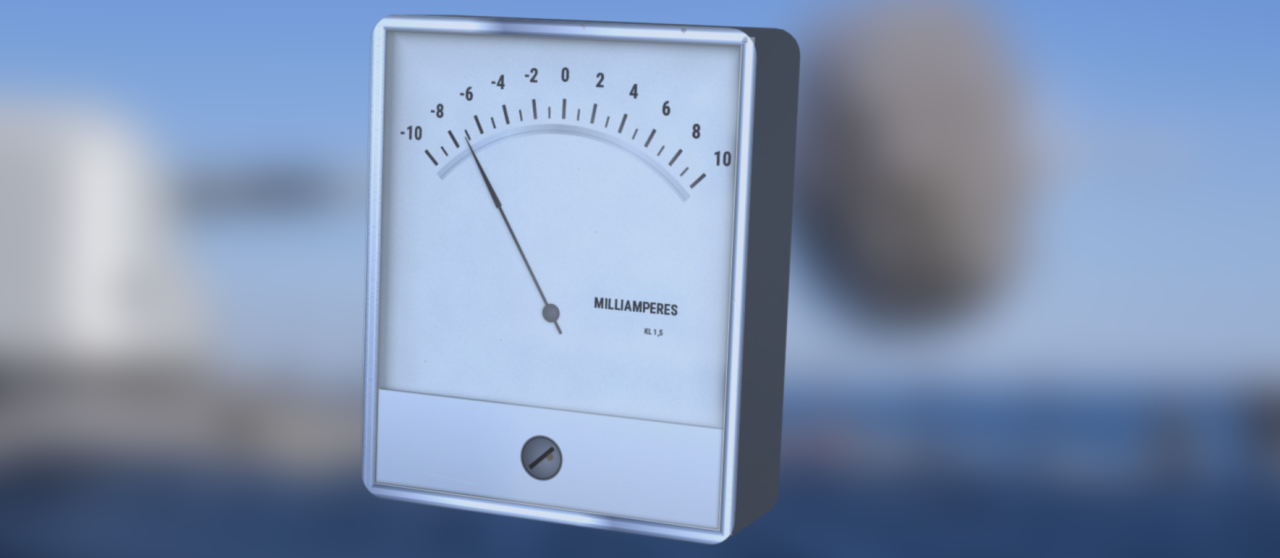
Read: -7 mA
